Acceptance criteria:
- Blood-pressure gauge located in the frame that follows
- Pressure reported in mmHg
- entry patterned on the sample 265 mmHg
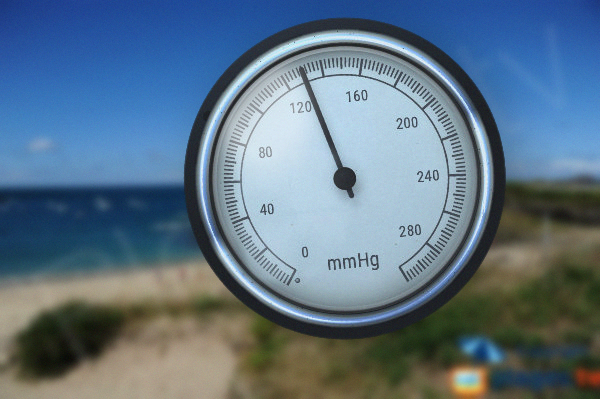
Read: 130 mmHg
